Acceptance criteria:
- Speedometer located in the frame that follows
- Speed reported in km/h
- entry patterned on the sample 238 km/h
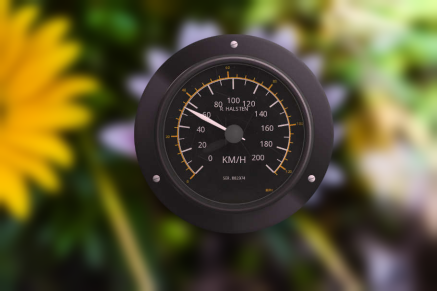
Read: 55 km/h
